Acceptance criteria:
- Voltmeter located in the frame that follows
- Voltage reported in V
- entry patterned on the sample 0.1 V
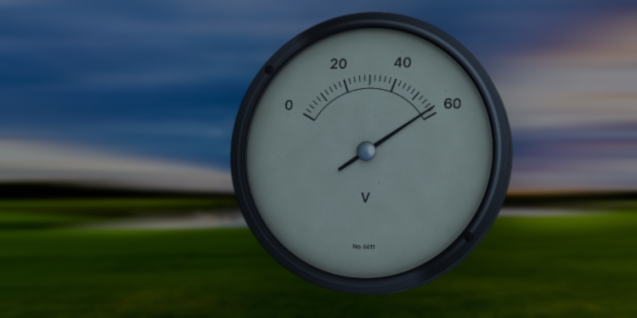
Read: 58 V
